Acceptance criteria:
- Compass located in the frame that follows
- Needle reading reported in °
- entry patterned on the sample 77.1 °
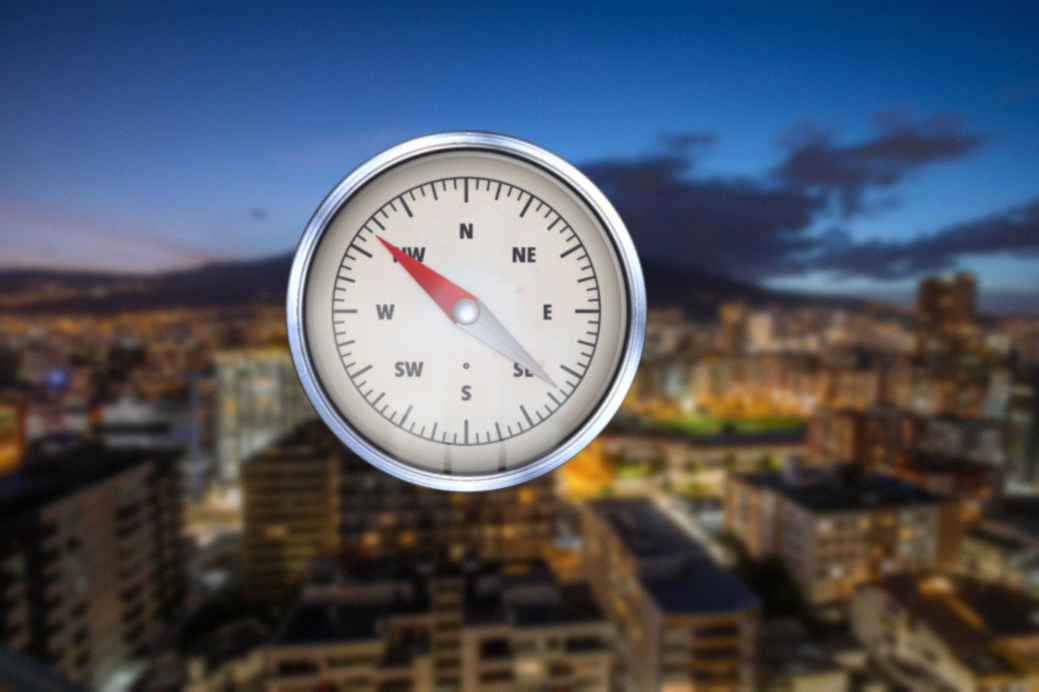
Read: 310 °
